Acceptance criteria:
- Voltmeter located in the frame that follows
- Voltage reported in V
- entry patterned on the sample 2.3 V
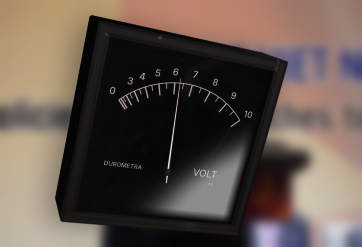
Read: 6.25 V
